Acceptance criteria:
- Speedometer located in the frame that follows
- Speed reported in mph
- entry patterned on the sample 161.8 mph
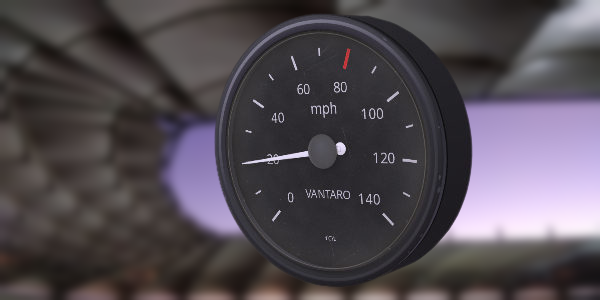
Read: 20 mph
